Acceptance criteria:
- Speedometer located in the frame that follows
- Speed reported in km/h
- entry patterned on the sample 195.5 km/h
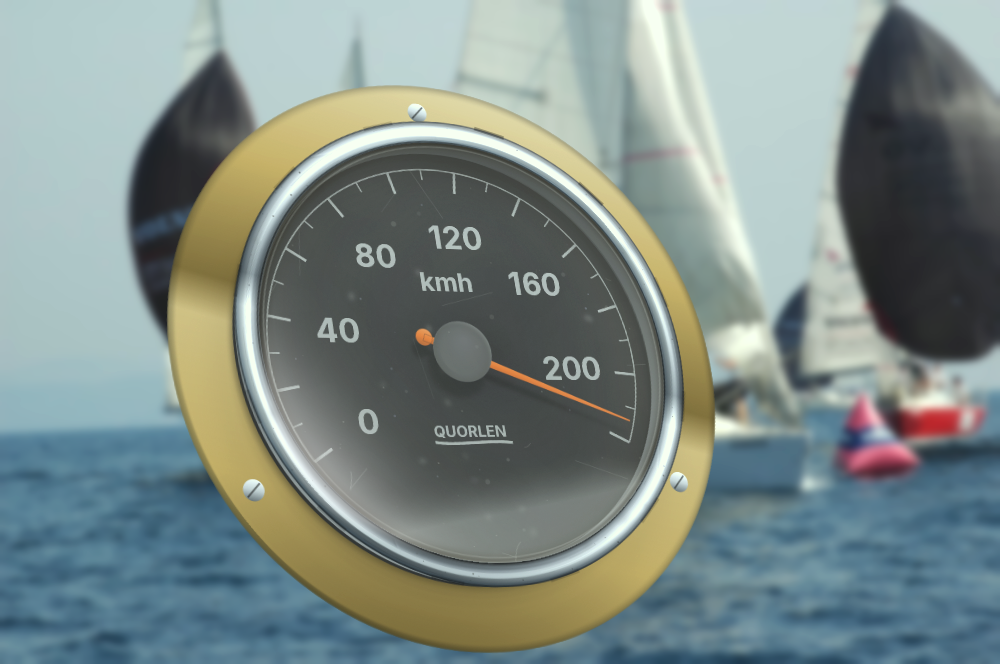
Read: 215 km/h
